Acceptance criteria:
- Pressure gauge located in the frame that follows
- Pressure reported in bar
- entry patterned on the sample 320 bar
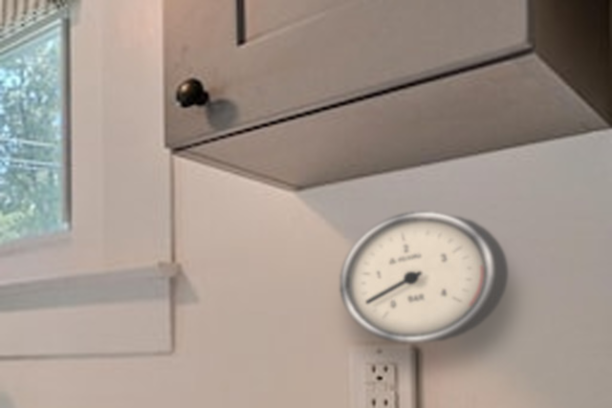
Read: 0.4 bar
